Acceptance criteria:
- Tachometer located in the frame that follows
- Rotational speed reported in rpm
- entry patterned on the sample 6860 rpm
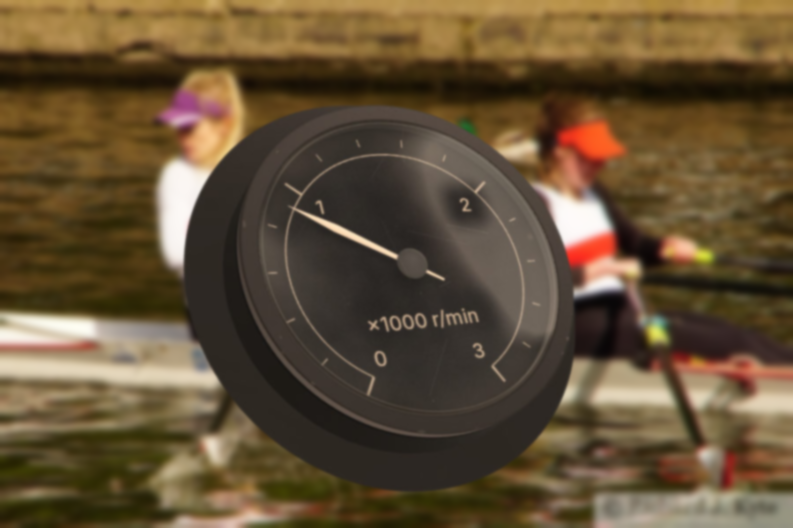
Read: 900 rpm
